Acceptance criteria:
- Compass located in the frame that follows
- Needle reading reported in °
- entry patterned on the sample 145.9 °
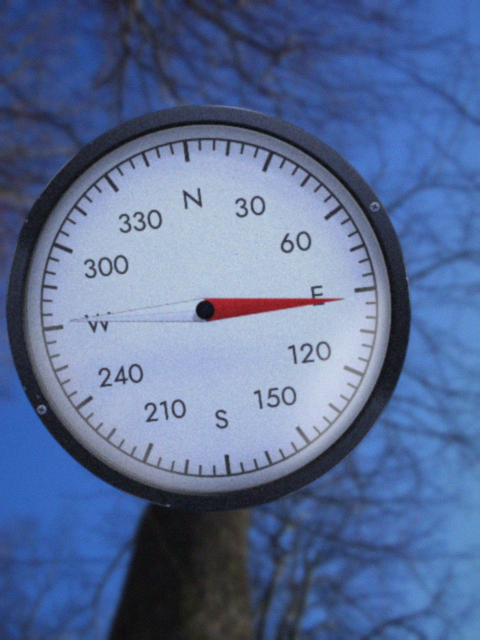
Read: 92.5 °
